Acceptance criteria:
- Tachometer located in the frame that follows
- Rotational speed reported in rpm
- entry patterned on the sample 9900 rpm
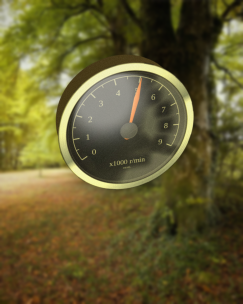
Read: 5000 rpm
